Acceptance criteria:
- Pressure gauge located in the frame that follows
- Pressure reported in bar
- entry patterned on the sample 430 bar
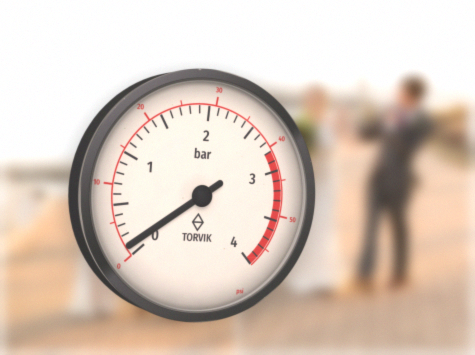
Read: 0.1 bar
